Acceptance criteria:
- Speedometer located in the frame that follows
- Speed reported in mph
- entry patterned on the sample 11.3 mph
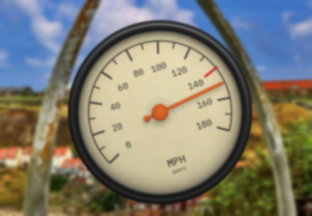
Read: 150 mph
